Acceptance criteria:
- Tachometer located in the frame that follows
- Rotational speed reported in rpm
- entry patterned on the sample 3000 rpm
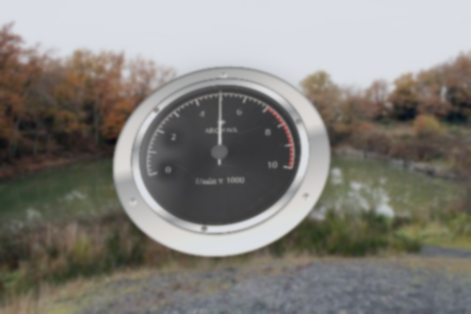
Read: 5000 rpm
